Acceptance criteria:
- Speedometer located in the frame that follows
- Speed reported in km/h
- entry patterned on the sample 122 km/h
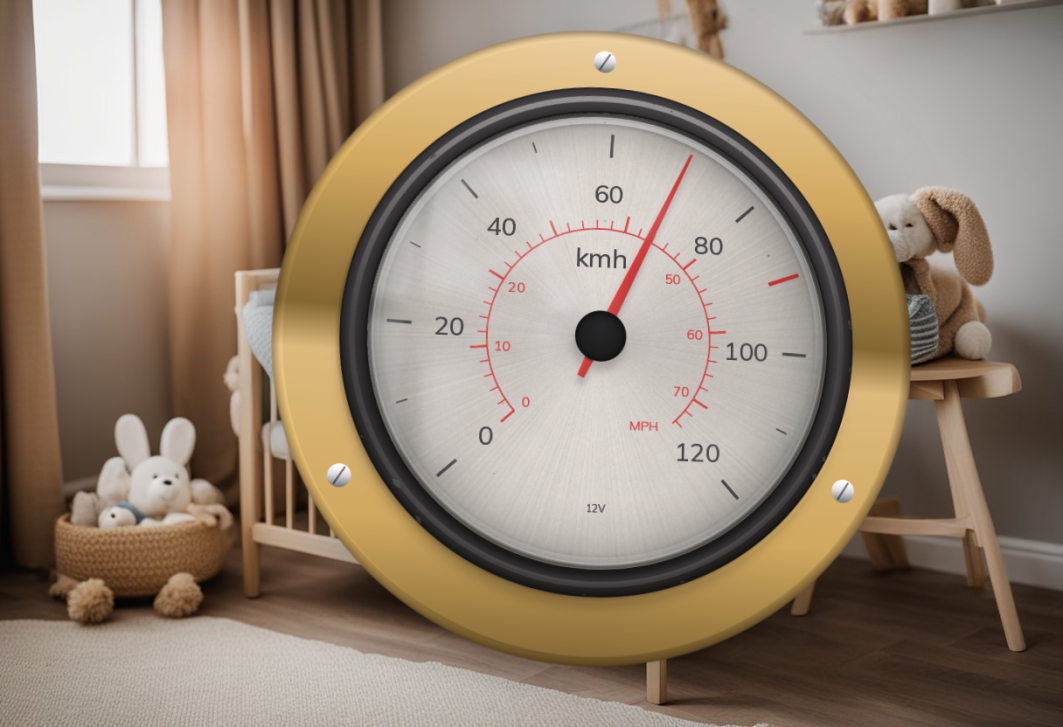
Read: 70 km/h
